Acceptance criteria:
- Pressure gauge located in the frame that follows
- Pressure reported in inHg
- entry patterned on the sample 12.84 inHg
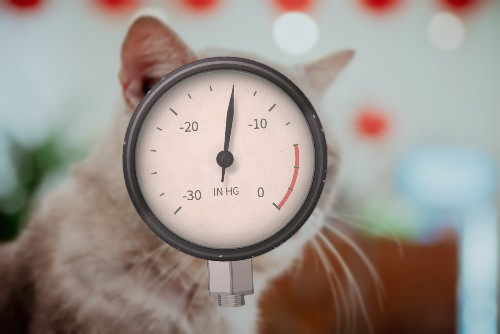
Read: -14 inHg
